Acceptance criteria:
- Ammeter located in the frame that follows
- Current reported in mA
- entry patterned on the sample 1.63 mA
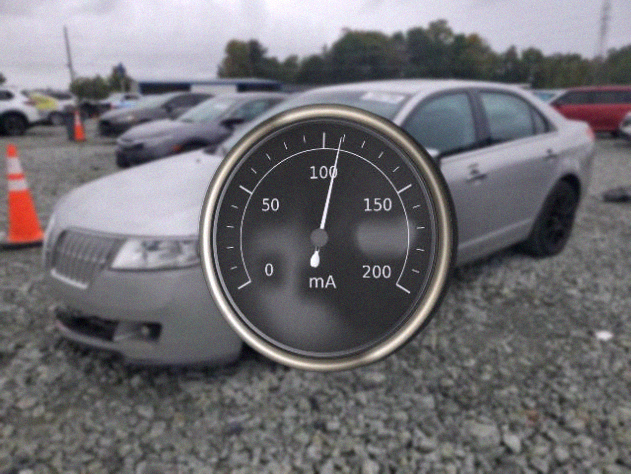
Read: 110 mA
